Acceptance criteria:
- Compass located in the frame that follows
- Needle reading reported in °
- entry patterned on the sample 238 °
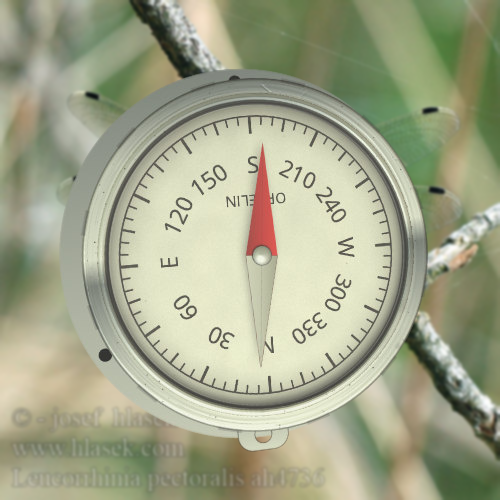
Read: 185 °
